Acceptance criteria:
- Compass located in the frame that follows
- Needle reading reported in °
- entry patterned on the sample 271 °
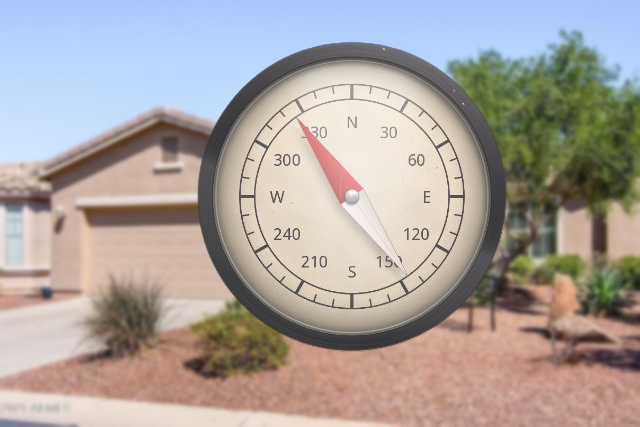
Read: 325 °
